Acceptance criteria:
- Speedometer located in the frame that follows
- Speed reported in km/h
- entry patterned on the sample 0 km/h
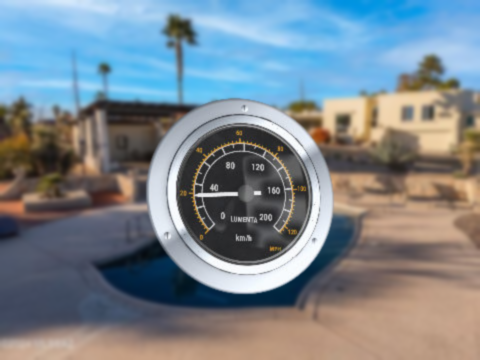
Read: 30 km/h
